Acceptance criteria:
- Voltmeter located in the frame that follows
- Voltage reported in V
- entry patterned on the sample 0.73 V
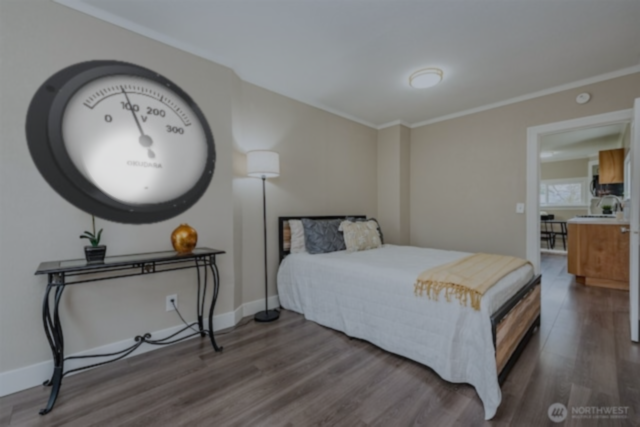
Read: 100 V
